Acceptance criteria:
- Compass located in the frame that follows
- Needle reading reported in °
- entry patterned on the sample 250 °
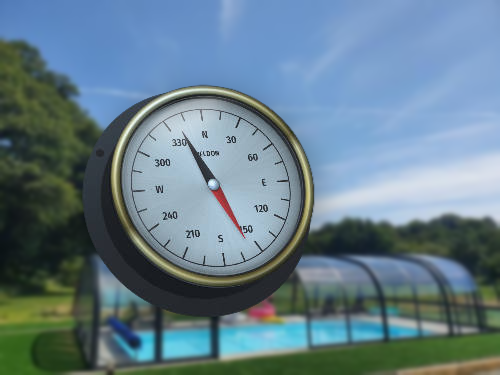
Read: 157.5 °
